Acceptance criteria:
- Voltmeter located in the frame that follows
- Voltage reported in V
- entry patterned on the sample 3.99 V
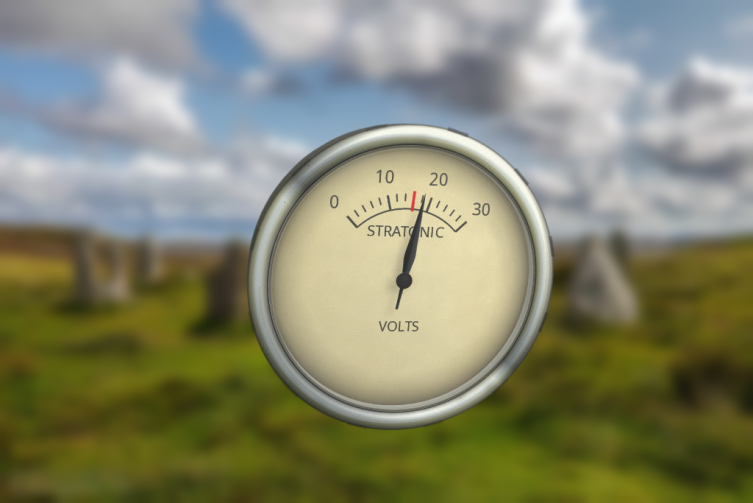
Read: 18 V
